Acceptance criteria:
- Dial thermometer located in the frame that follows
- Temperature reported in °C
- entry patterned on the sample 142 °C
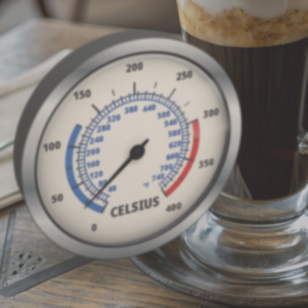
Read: 25 °C
